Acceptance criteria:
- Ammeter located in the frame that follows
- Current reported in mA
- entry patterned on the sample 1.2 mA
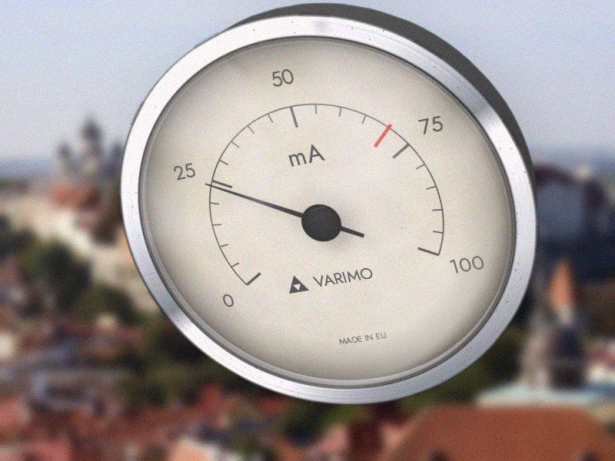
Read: 25 mA
